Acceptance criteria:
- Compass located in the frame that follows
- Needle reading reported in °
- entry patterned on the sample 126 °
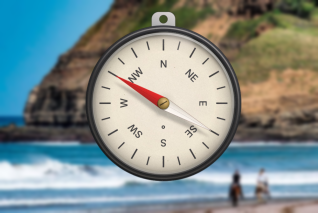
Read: 300 °
